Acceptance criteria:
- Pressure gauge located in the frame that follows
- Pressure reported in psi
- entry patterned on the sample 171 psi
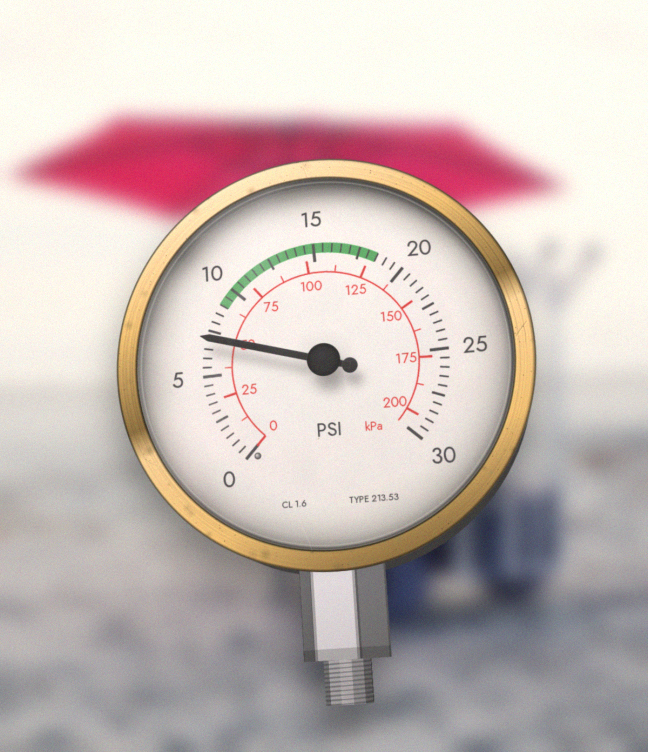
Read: 7 psi
